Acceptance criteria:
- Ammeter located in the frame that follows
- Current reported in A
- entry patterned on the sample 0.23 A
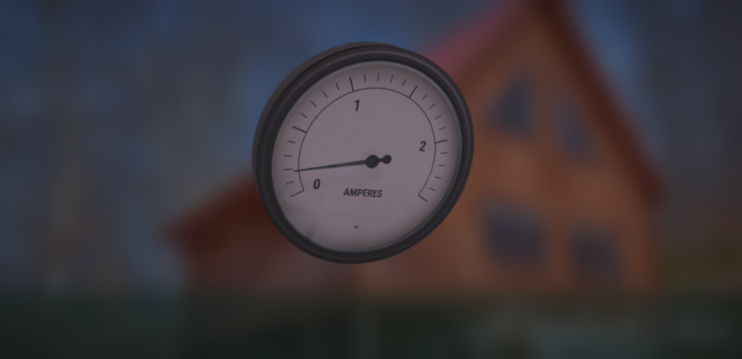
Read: 0.2 A
